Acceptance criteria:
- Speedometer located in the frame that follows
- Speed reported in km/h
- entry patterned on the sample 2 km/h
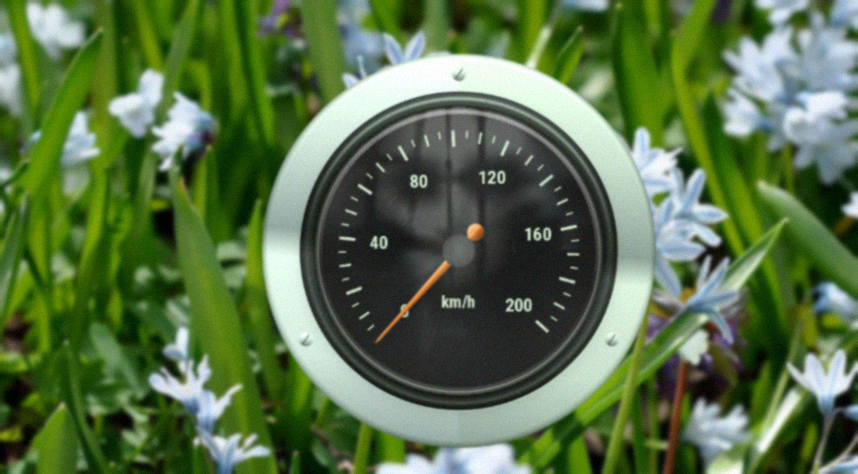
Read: 0 km/h
